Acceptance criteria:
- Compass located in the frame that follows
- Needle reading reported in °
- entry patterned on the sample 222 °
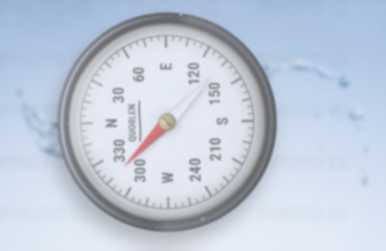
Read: 315 °
